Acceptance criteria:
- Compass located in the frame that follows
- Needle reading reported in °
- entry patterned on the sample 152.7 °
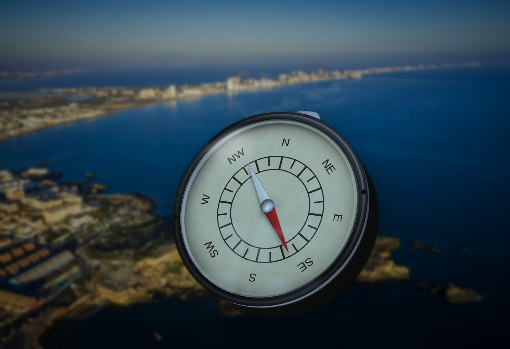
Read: 142.5 °
